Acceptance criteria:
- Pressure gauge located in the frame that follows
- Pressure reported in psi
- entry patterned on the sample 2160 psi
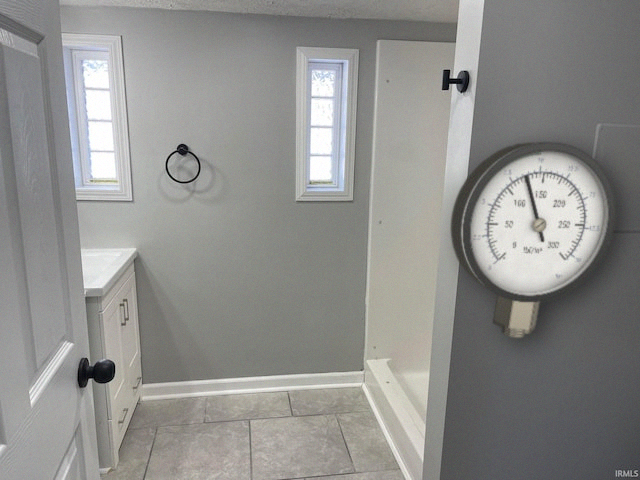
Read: 125 psi
